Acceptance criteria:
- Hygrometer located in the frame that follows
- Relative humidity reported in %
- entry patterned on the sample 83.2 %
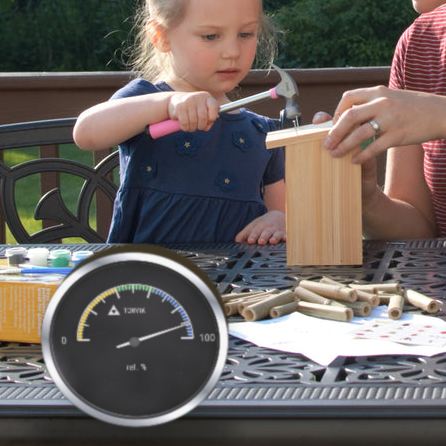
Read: 90 %
